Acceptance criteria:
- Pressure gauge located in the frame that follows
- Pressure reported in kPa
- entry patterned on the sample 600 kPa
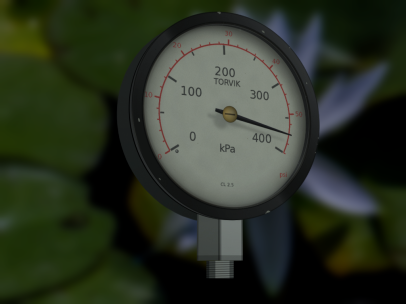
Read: 375 kPa
